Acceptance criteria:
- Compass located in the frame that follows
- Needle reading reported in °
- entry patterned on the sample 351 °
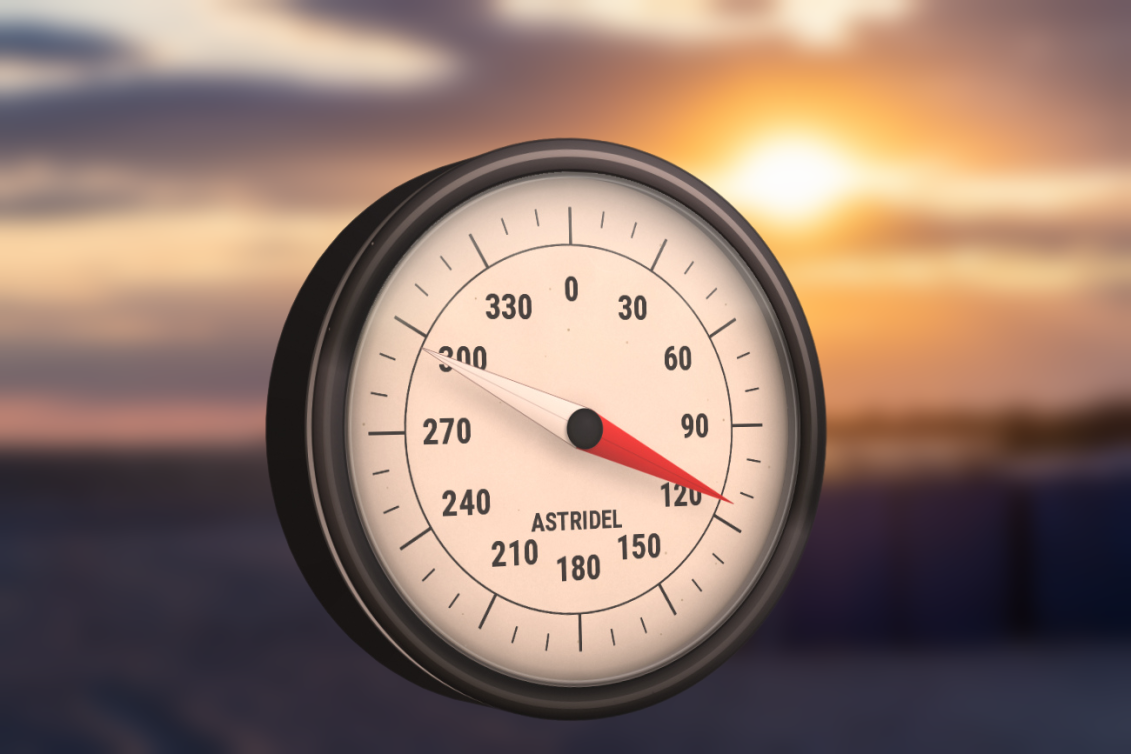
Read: 115 °
